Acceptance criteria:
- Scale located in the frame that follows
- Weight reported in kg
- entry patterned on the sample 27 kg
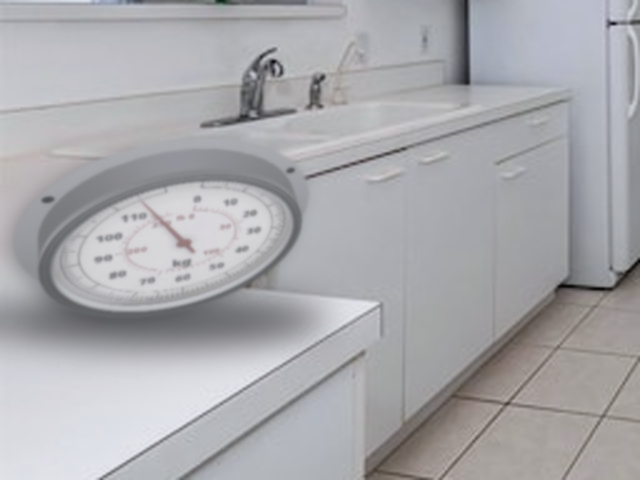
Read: 115 kg
